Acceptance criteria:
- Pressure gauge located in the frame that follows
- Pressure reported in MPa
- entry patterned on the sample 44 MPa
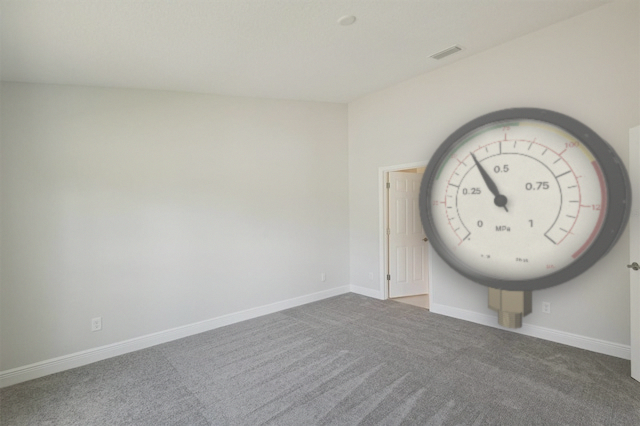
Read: 0.4 MPa
